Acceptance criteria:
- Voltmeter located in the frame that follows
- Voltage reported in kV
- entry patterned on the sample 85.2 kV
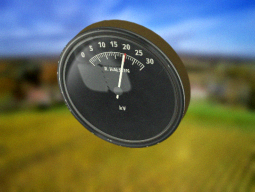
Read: 20 kV
